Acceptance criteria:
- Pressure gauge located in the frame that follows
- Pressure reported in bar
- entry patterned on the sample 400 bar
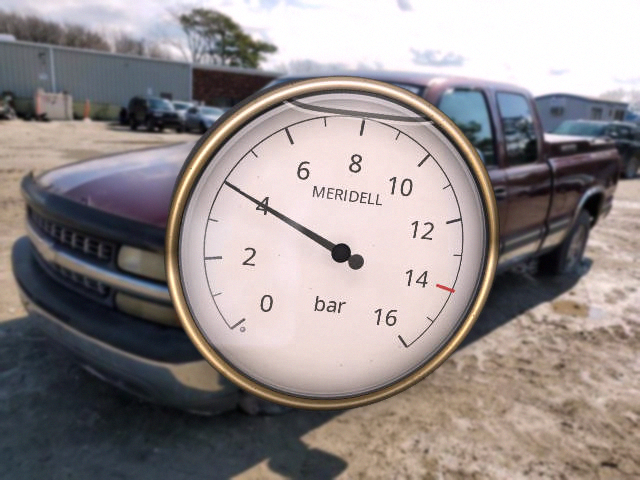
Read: 4 bar
